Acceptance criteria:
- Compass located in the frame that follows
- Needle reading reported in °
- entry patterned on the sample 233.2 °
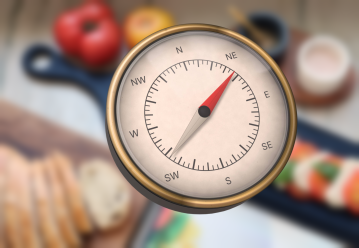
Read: 55 °
